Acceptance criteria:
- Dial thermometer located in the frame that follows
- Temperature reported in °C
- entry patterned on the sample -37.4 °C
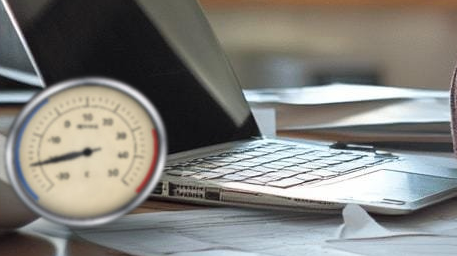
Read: -20 °C
